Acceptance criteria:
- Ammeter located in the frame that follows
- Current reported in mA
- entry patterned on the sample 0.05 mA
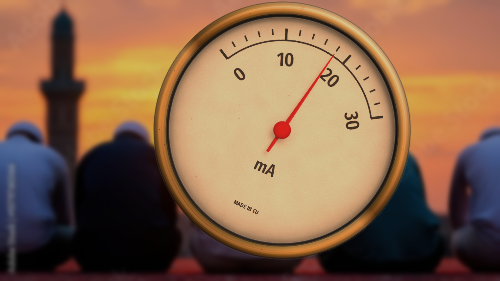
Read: 18 mA
